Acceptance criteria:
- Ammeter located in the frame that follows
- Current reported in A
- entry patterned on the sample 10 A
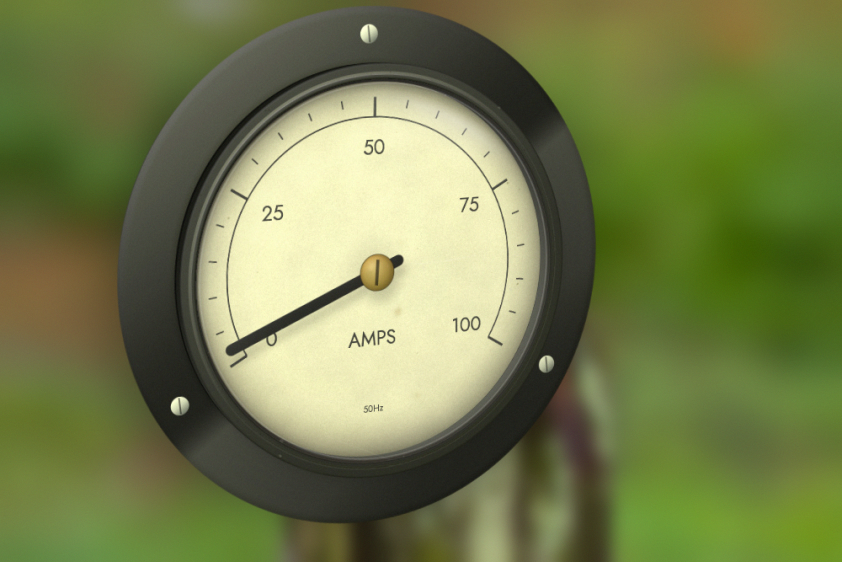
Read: 2.5 A
